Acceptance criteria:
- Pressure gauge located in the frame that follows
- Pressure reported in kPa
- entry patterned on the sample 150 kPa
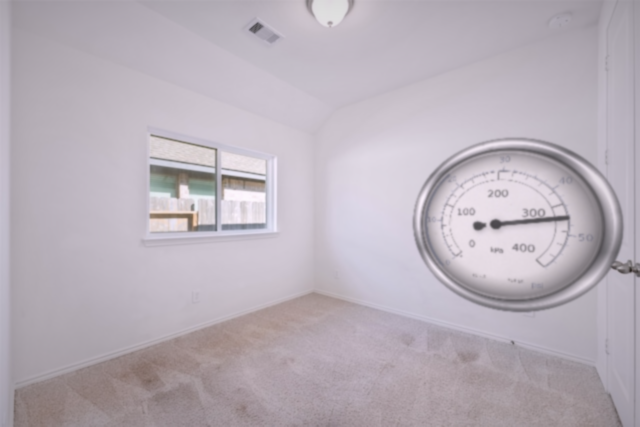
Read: 320 kPa
